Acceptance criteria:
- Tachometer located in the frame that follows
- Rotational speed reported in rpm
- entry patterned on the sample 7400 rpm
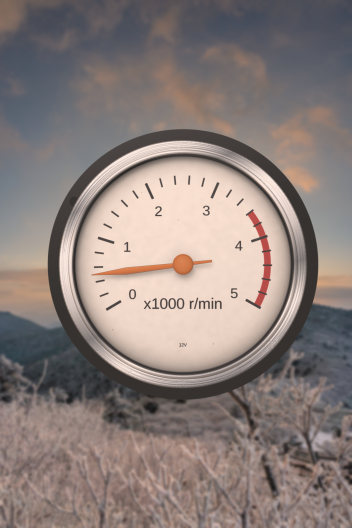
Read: 500 rpm
